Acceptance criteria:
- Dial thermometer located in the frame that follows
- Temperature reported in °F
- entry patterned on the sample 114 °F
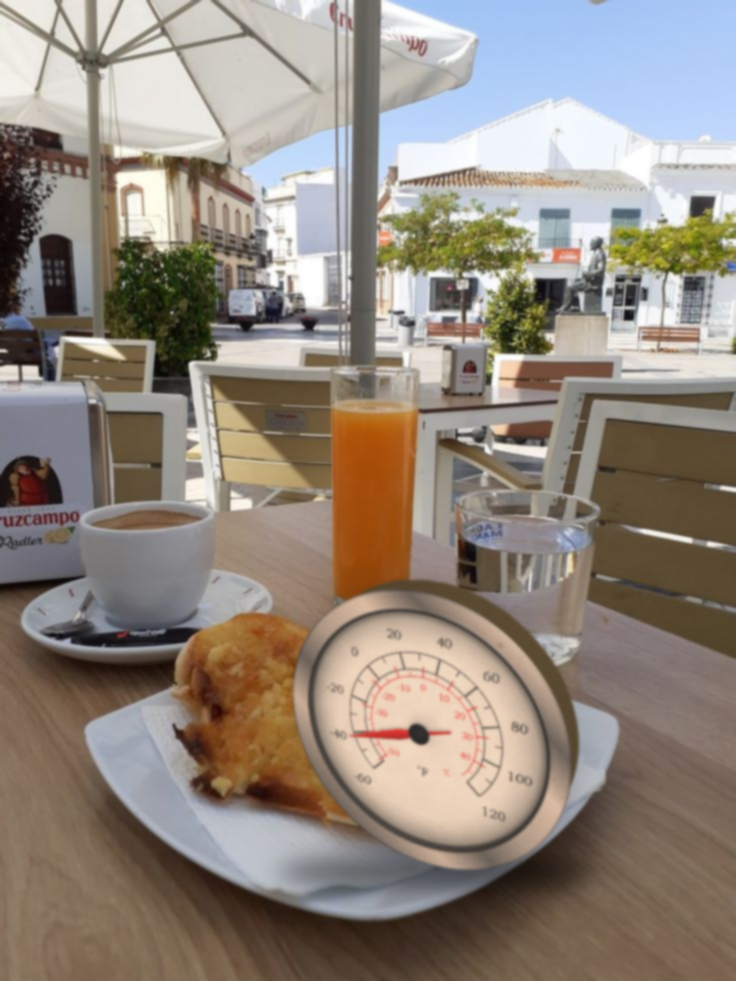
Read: -40 °F
